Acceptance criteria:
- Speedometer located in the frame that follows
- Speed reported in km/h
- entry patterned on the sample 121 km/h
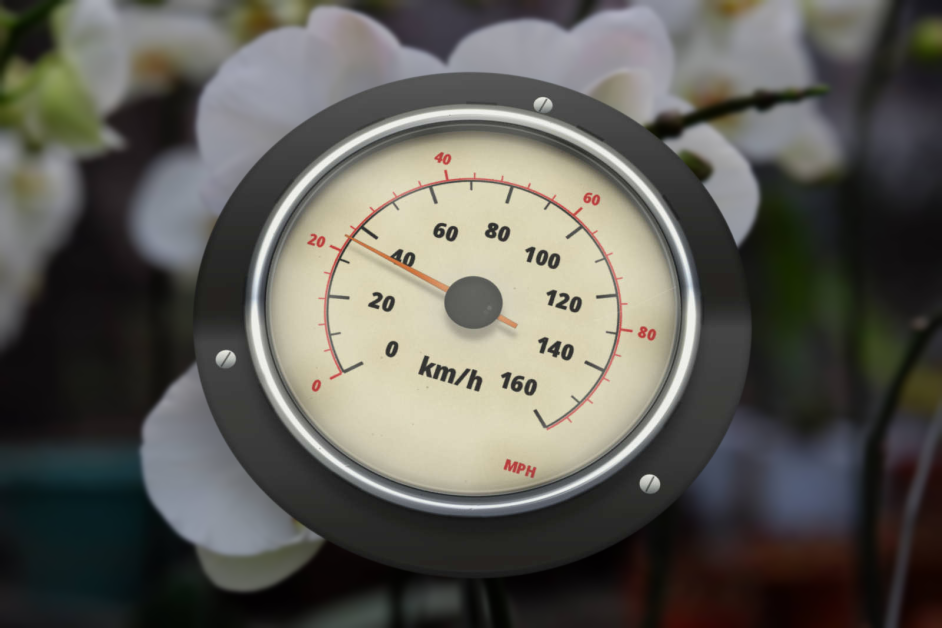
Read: 35 km/h
